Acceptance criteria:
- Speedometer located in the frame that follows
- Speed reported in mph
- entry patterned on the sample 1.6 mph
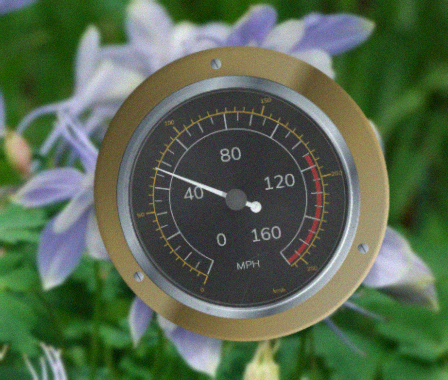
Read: 47.5 mph
